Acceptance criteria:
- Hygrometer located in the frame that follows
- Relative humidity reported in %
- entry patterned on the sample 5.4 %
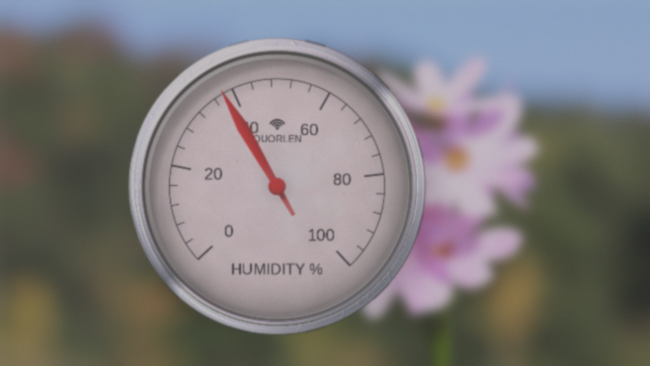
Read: 38 %
